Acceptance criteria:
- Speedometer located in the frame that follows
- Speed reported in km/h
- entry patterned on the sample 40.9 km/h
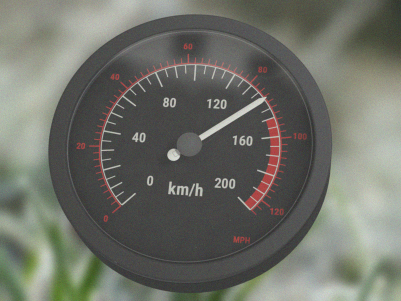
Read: 140 km/h
